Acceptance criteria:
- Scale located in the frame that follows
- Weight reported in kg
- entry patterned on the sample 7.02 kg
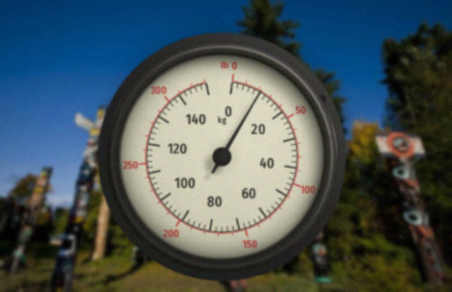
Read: 10 kg
